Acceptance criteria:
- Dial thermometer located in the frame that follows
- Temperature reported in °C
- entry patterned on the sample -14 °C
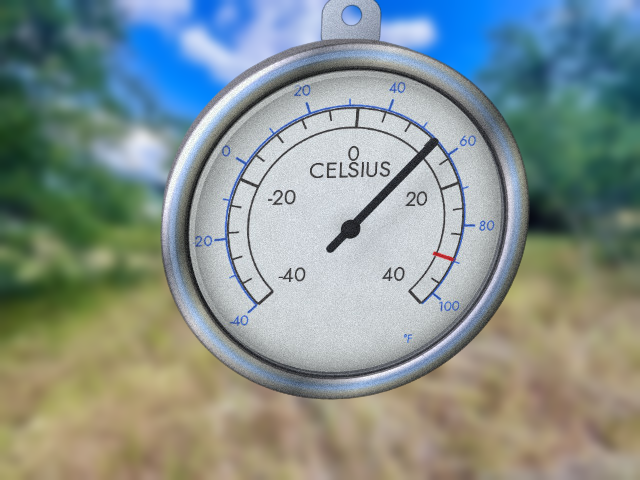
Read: 12 °C
